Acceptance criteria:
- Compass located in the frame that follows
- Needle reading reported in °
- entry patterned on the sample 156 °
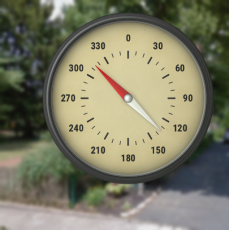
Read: 315 °
